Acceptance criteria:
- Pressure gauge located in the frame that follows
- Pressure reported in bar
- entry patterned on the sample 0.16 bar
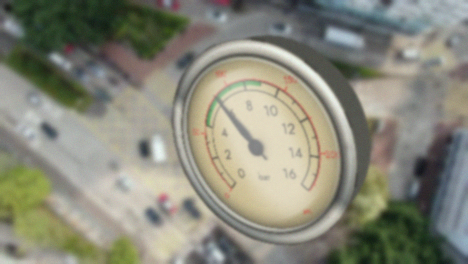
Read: 6 bar
